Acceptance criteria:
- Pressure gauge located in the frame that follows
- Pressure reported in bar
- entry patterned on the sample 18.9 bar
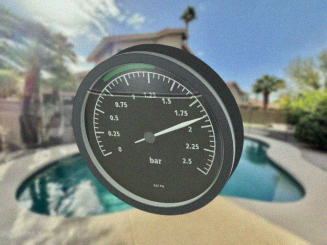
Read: 1.9 bar
